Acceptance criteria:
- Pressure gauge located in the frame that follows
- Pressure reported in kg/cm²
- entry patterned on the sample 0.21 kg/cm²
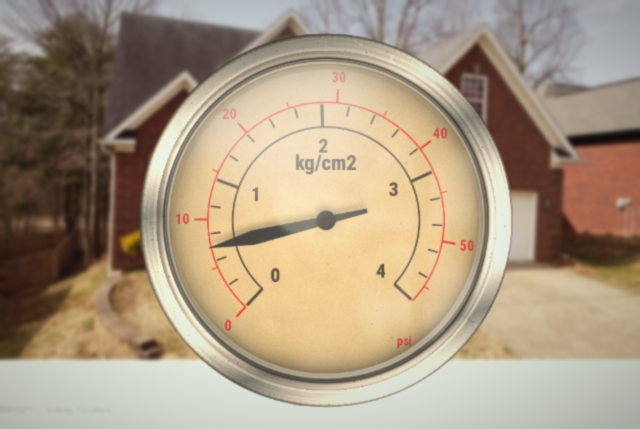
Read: 0.5 kg/cm²
